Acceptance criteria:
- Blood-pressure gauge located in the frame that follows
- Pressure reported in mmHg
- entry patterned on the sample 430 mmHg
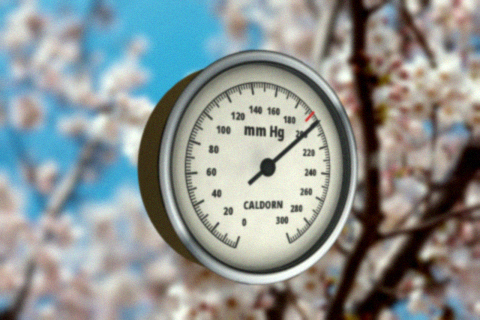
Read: 200 mmHg
